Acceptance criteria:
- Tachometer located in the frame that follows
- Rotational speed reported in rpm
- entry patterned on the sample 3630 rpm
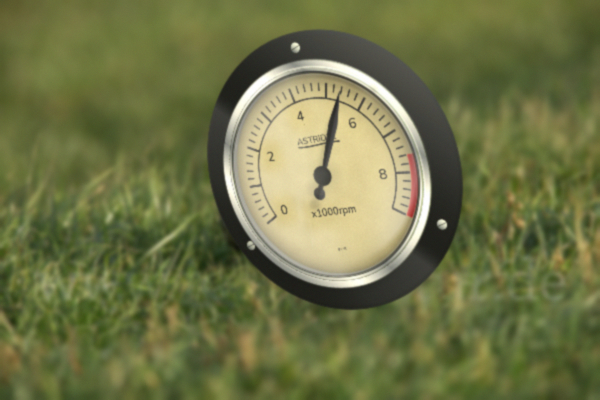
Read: 5400 rpm
